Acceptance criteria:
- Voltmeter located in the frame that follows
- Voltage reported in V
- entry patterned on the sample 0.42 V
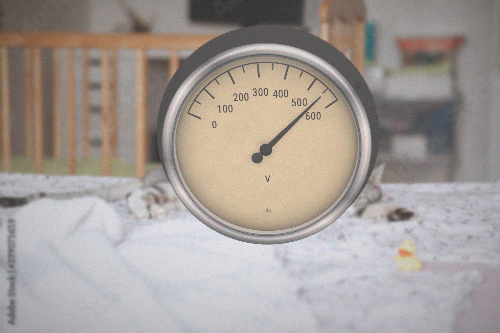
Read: 550 V
